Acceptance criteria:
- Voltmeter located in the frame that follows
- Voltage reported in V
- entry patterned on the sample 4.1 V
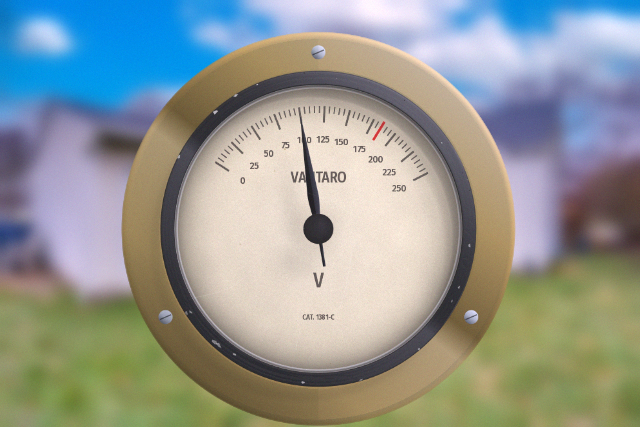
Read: 100 V
